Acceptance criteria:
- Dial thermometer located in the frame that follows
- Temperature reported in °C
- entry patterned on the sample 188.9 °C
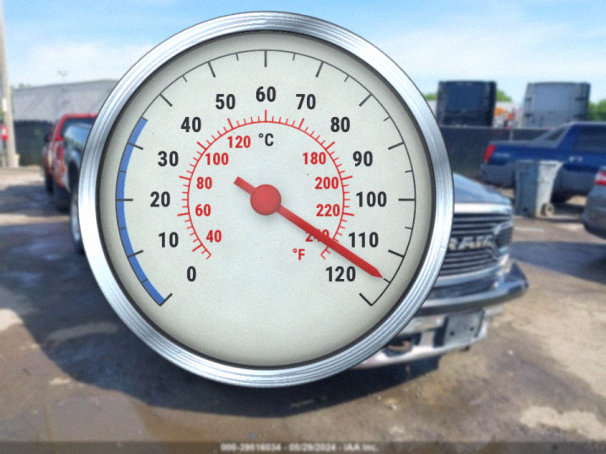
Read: 115 °C
